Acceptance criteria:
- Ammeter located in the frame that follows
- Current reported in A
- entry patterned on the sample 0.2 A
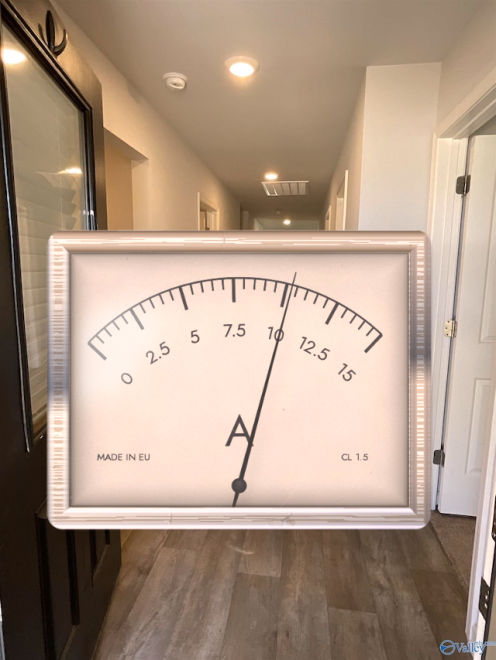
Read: 10.25 A
